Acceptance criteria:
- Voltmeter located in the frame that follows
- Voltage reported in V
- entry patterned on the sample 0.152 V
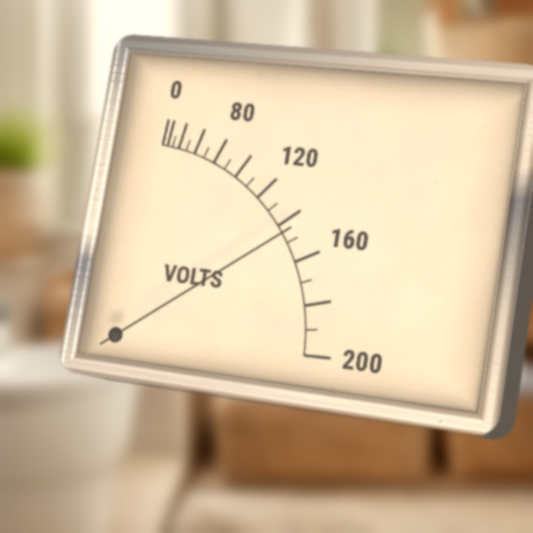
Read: 145 V
